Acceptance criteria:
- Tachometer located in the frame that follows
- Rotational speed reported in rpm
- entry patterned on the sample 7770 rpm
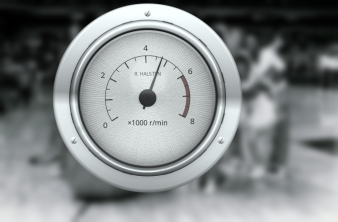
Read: 4750 rpm
